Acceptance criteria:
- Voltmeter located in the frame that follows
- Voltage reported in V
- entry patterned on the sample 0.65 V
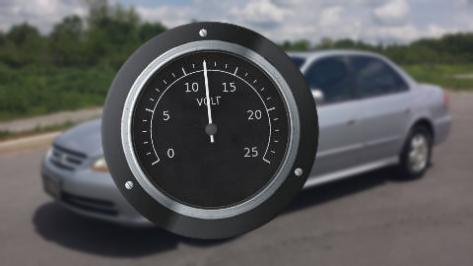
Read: 12 V
